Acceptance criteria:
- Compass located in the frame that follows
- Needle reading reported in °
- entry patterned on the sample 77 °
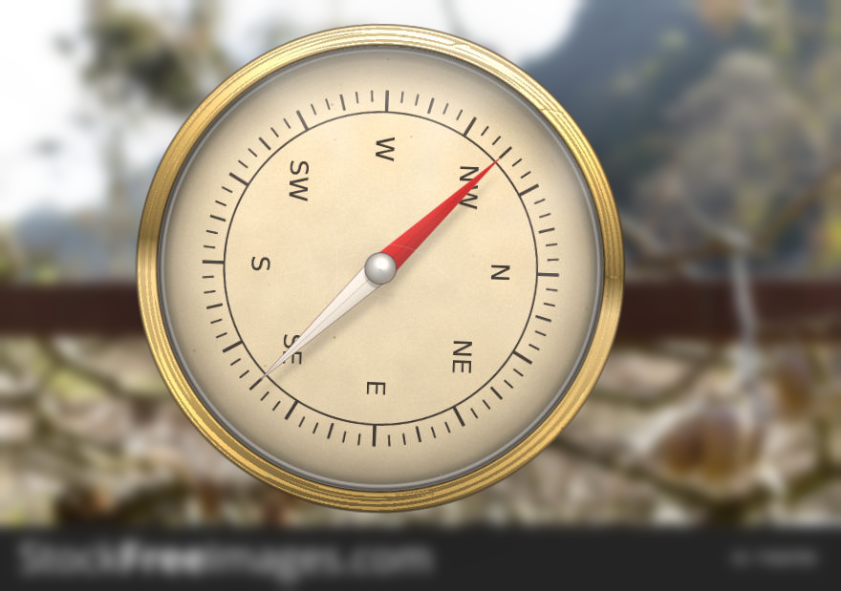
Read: 315 °
